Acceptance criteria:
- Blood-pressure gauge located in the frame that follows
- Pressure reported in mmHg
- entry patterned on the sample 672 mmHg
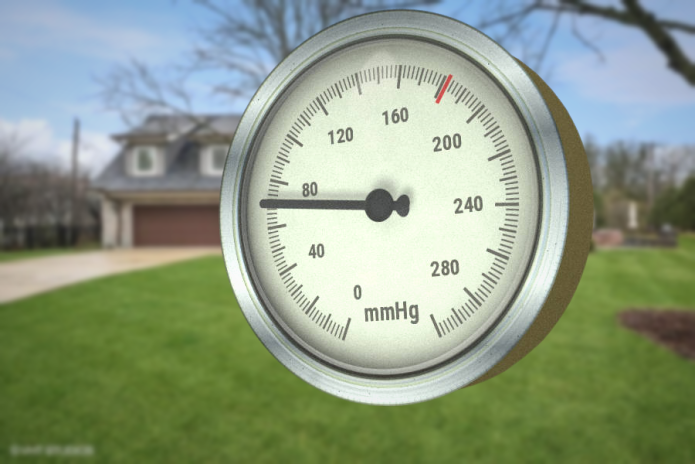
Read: 70 mmHg
